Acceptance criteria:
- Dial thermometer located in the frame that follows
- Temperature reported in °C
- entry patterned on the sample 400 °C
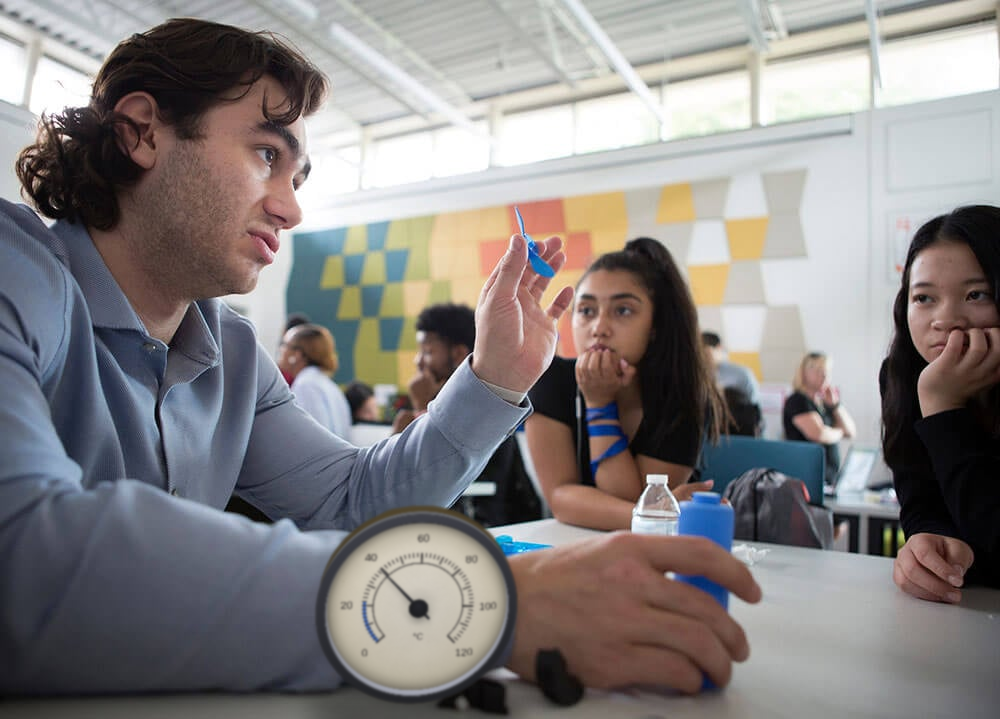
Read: 40 °C
